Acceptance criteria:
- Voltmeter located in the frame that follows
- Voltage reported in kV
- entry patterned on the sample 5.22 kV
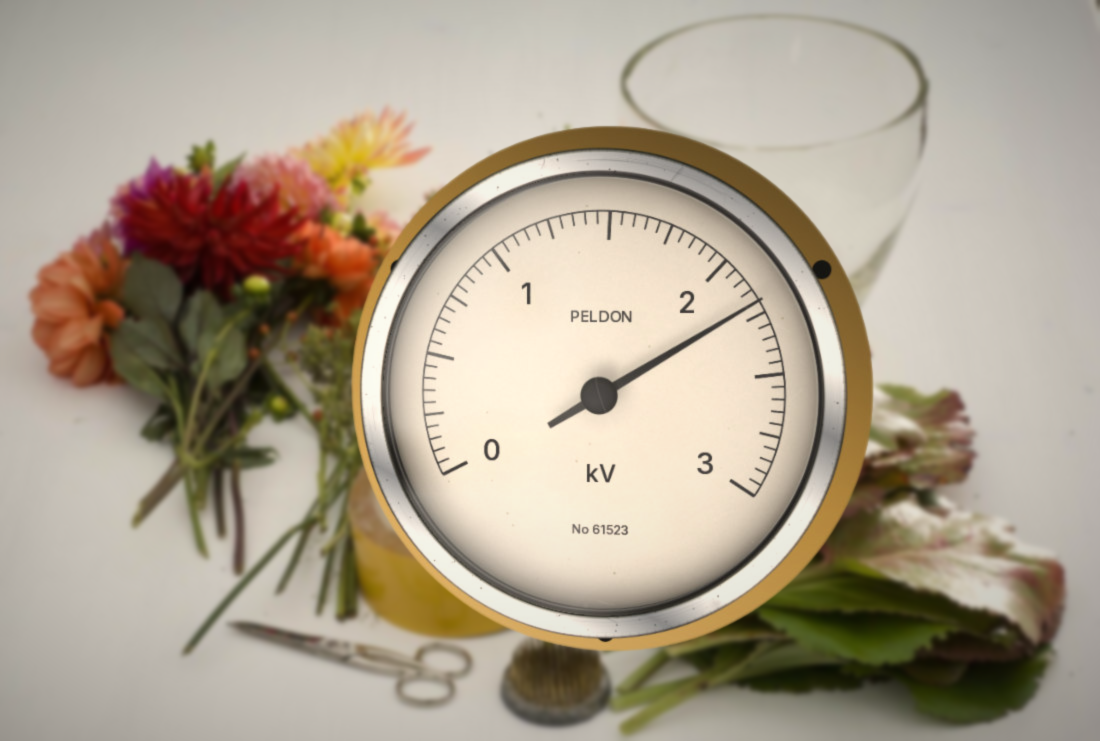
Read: 2.2 kV
